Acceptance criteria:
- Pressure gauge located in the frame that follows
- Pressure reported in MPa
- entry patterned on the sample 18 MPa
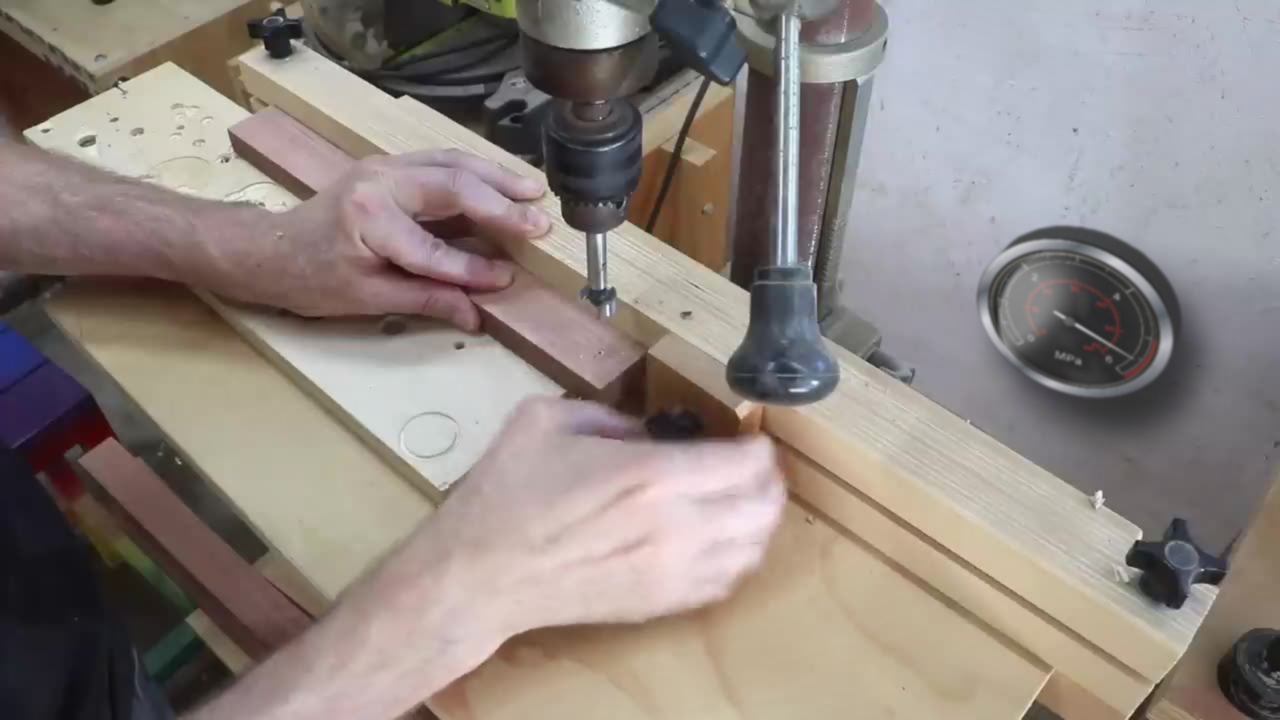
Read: 5.5 MPa
